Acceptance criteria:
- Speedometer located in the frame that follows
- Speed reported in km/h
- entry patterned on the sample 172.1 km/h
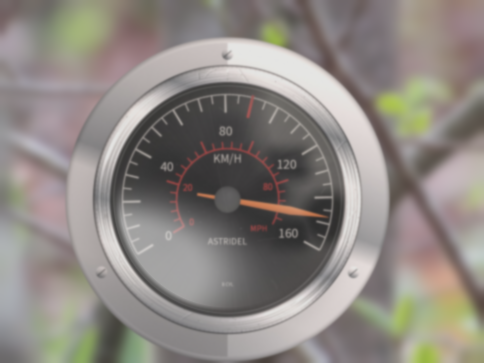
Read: 147.5 km/h
